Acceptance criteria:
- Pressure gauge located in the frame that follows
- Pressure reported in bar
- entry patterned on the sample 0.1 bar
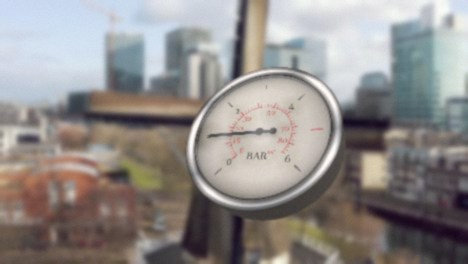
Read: 1 bar
